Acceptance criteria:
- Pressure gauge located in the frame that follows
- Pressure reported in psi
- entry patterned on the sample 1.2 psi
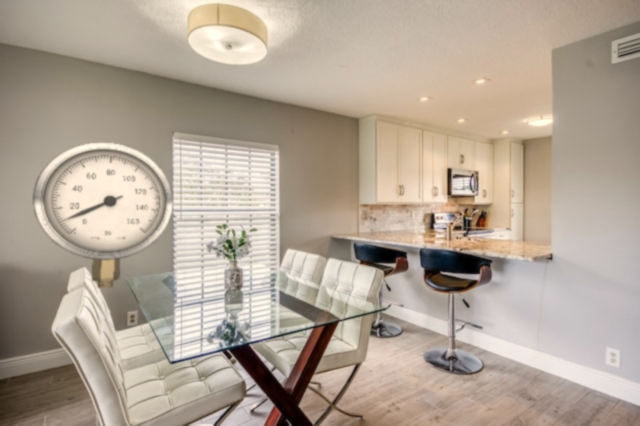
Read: 10 psi
